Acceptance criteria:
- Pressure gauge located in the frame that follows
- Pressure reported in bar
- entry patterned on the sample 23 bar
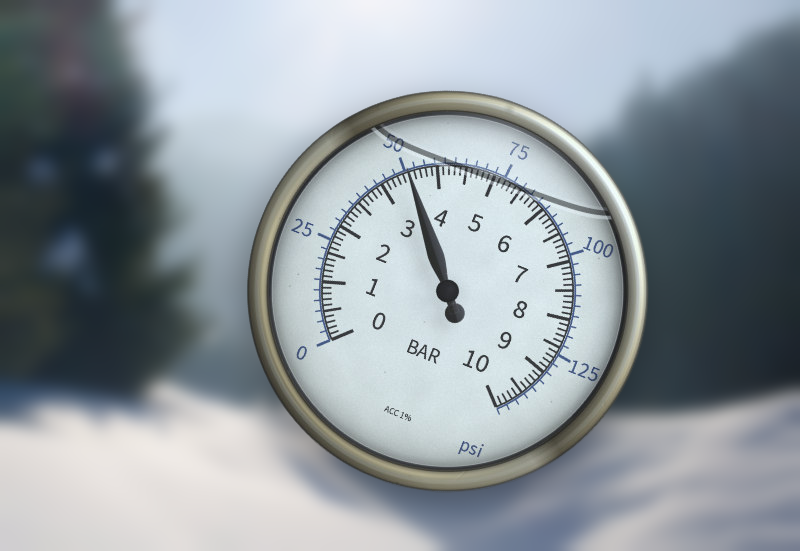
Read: 3.5 bar
